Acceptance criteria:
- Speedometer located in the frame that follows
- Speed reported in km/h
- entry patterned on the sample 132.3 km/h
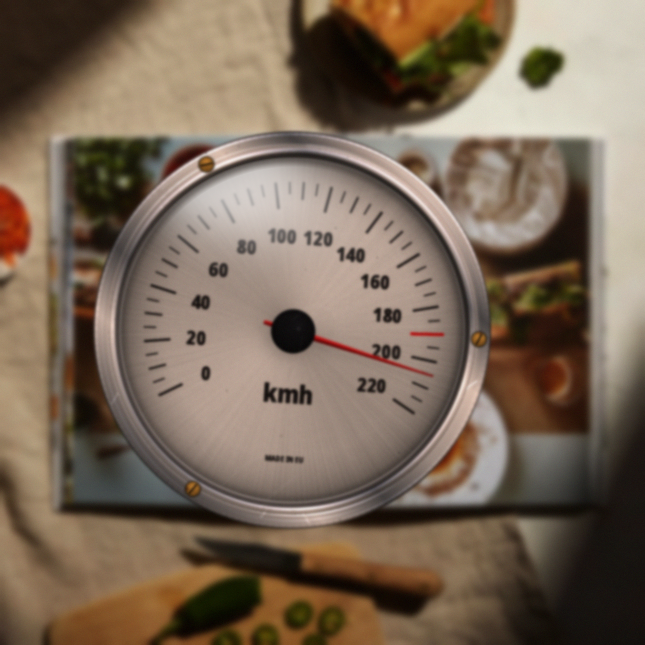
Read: 205 km/h
